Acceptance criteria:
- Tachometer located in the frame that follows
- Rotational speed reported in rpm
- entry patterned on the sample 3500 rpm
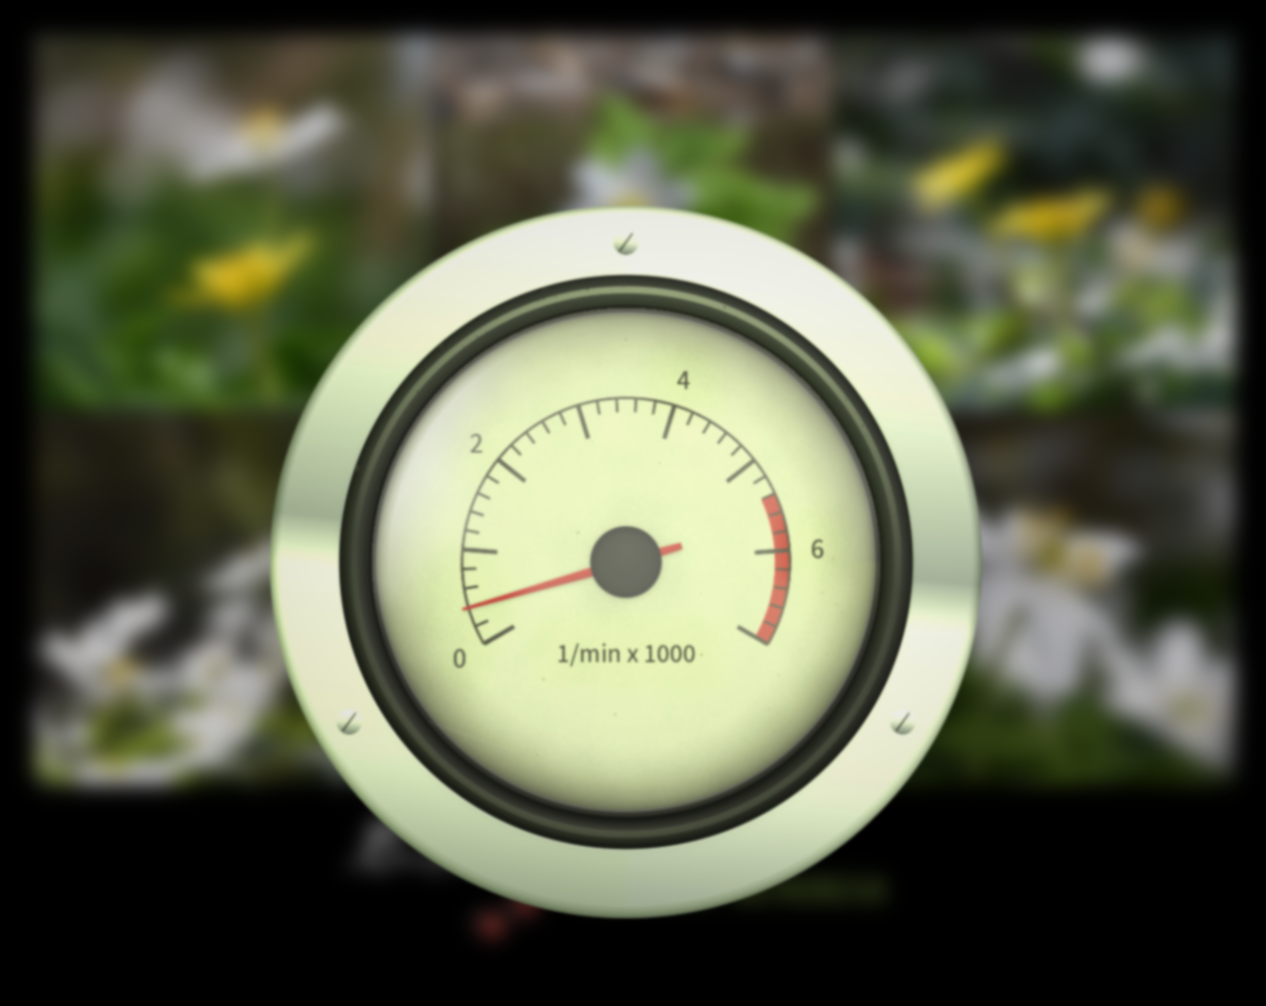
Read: 400 rpm
